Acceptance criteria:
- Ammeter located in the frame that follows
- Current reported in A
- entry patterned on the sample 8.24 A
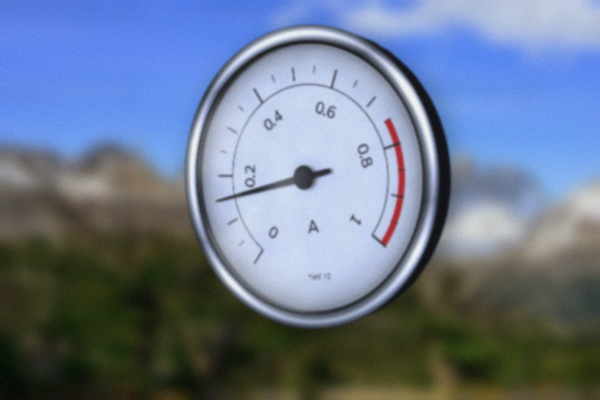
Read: 0.15 A
